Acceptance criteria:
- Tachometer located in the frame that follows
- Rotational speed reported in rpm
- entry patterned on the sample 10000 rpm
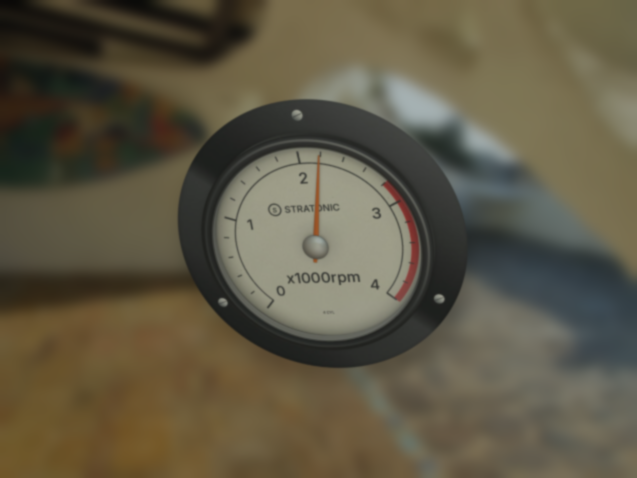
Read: 2200 rpm
